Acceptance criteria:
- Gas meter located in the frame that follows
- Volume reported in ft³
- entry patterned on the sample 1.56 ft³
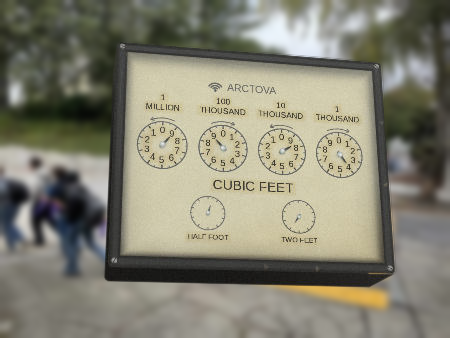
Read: 888400 ft³
